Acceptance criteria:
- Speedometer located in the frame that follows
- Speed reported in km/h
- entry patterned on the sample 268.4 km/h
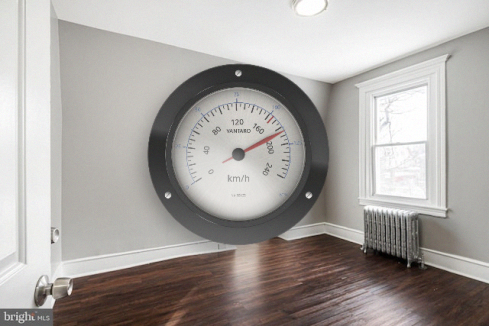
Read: 185 km/h
